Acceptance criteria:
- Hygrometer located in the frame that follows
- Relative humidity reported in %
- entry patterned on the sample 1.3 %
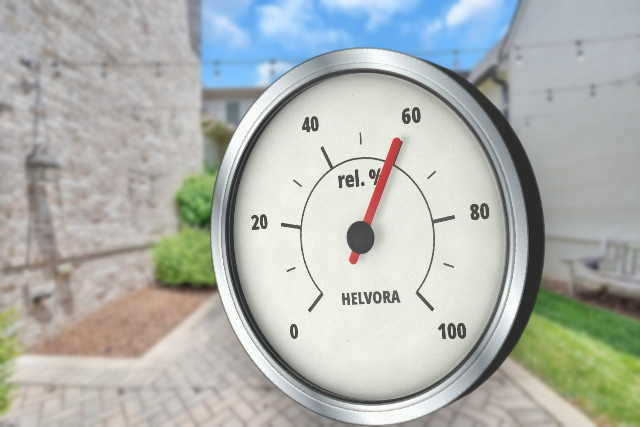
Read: 60 %
